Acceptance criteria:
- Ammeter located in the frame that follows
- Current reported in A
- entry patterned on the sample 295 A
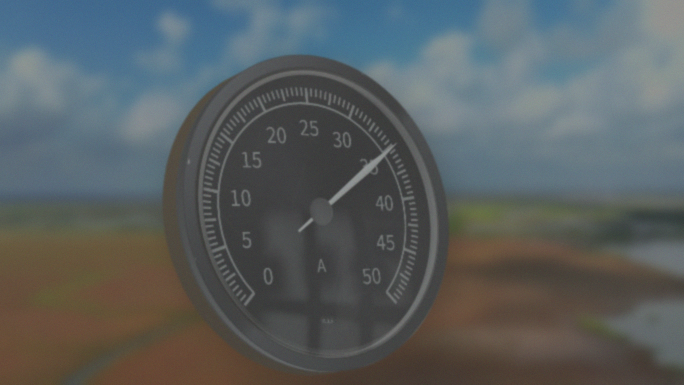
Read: 35 A
